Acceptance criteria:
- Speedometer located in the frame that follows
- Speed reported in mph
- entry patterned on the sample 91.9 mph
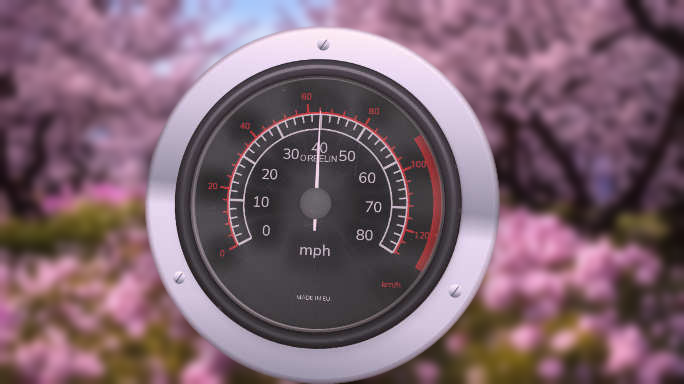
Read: 40 mph
